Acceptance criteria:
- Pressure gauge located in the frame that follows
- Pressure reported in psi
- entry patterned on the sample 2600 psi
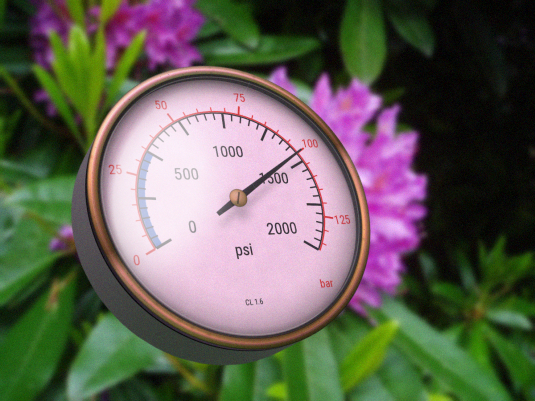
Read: 1450 psi
